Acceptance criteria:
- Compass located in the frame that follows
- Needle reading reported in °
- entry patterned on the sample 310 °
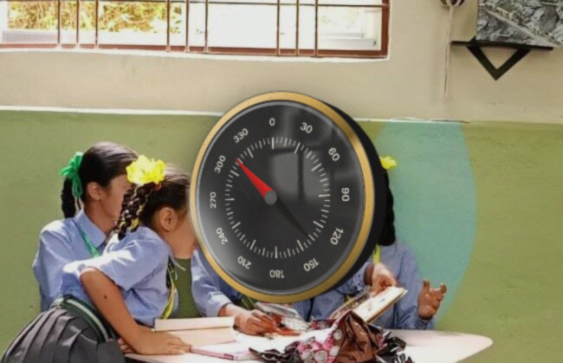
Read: 315 °
